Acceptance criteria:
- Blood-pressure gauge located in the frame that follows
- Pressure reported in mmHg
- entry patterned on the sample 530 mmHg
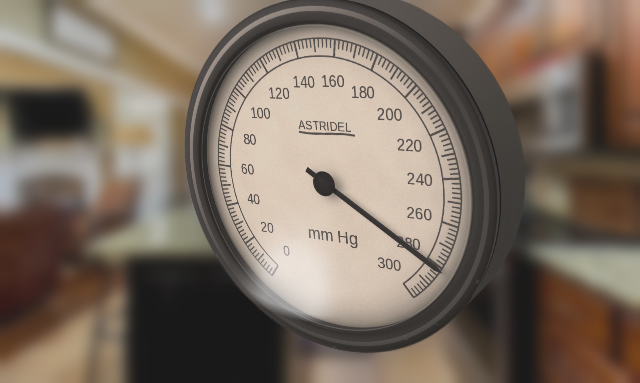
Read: 280 mmHg
